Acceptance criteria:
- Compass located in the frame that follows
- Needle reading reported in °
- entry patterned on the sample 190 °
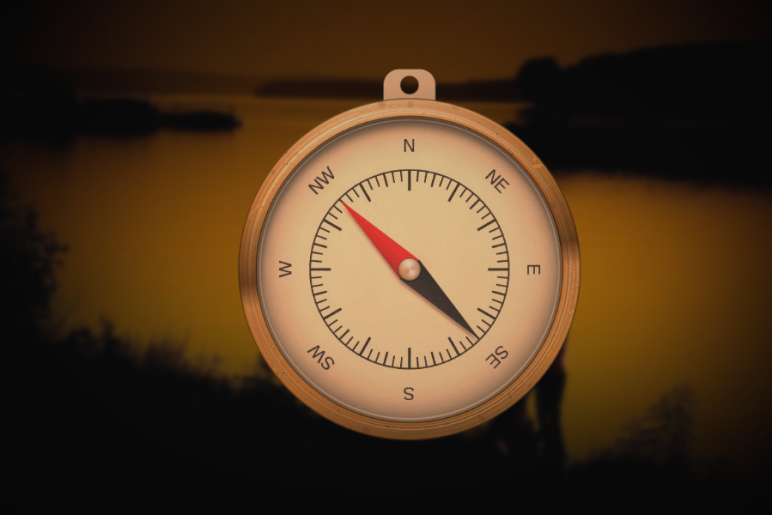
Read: 315 °
